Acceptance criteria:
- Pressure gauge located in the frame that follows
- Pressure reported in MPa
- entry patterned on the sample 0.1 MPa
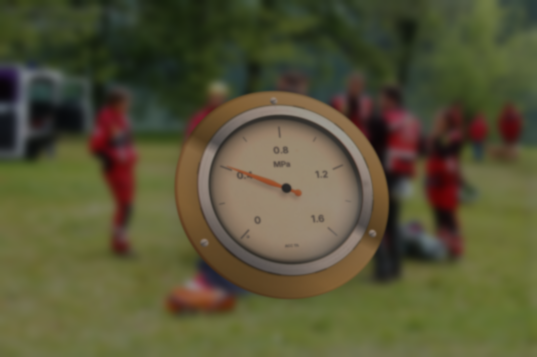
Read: 0.4 MPa
